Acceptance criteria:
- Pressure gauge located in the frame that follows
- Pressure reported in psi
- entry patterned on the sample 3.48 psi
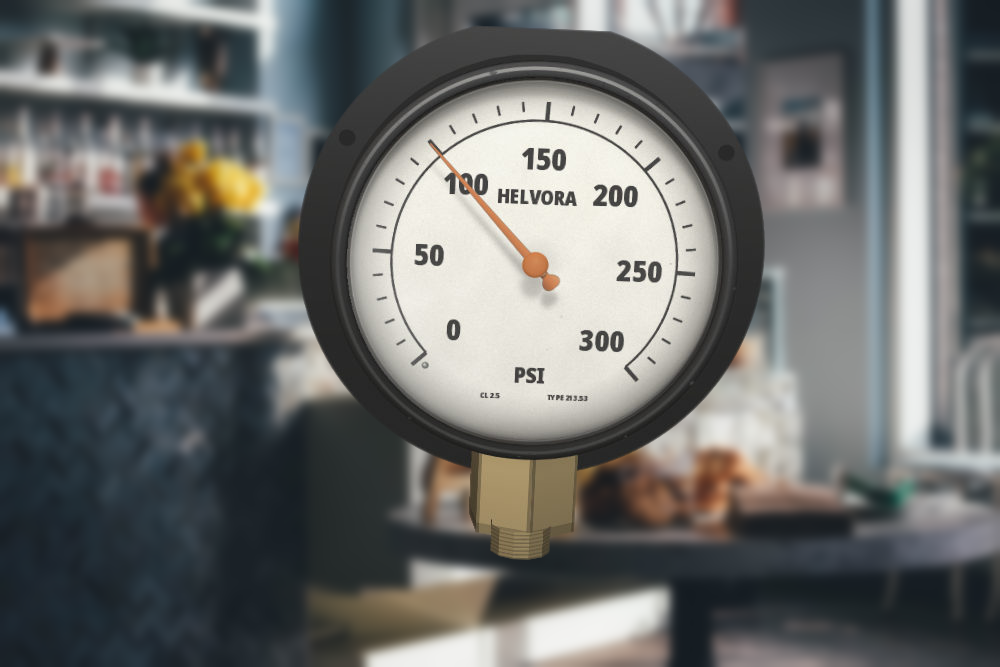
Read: 100 psi
